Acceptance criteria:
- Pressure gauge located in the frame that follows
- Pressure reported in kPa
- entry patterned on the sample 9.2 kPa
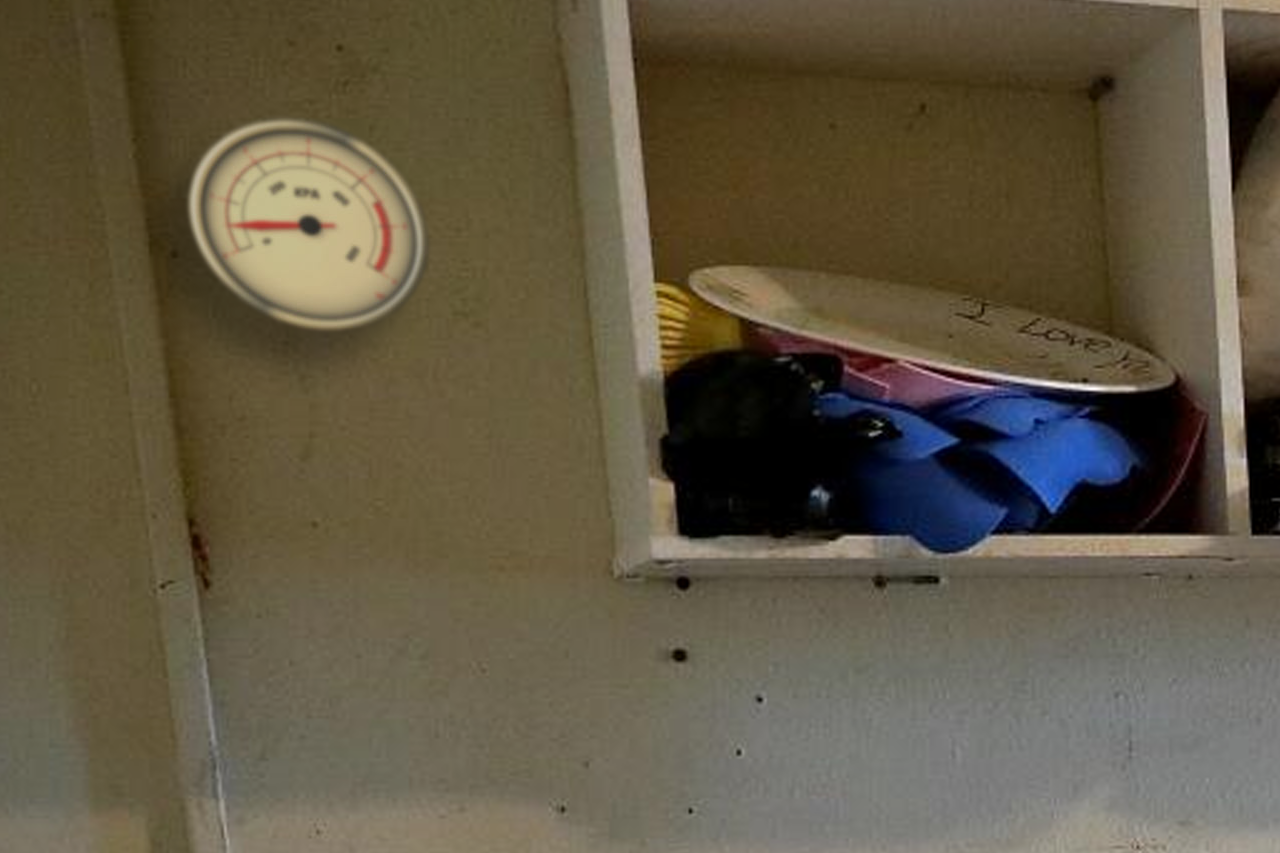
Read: 50 kPa
